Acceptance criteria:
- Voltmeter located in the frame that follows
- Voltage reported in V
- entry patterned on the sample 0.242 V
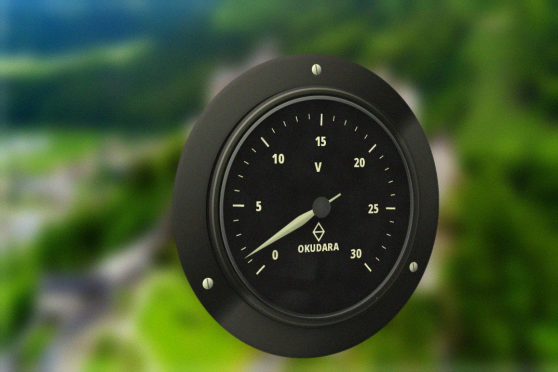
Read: 1.5 V
